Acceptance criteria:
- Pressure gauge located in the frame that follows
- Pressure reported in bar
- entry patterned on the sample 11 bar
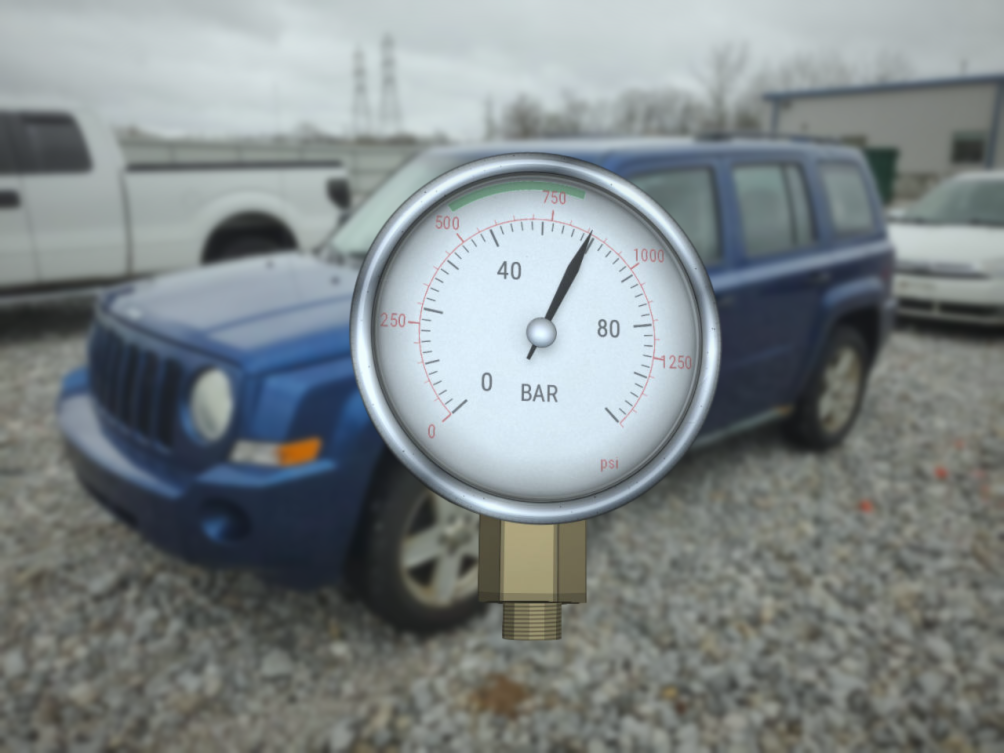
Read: 59 bar
